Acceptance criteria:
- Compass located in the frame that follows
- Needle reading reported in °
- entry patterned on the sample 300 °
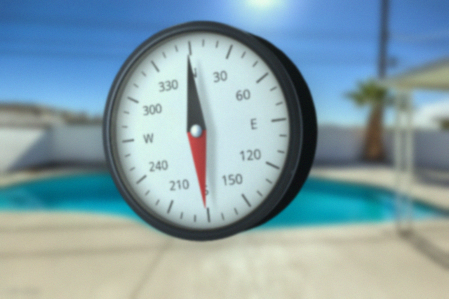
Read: 180 °
